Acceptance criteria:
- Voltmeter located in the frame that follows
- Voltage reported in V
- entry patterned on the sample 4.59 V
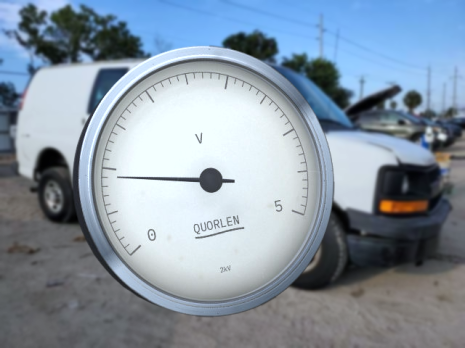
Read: 0.9 V
